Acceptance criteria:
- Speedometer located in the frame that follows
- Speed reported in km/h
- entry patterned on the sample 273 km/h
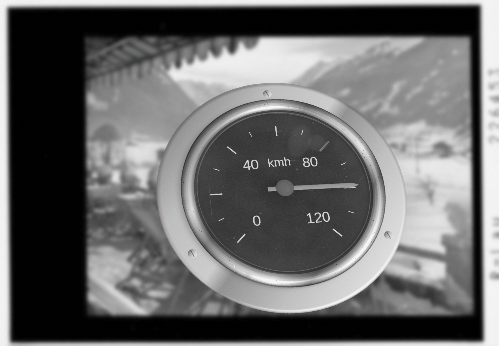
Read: 100 km/h
